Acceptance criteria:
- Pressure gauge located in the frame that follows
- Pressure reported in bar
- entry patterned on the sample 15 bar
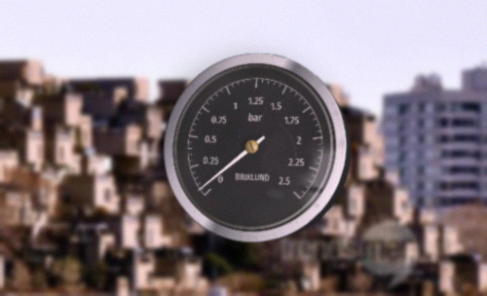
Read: 0.05 bar
